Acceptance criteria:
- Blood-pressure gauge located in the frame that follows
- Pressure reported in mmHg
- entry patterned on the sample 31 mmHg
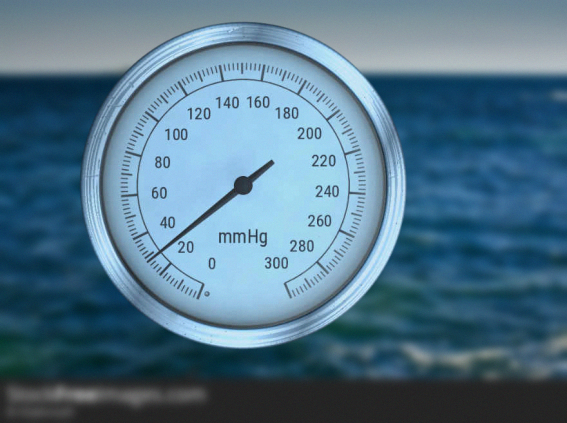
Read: 28 mmHg
